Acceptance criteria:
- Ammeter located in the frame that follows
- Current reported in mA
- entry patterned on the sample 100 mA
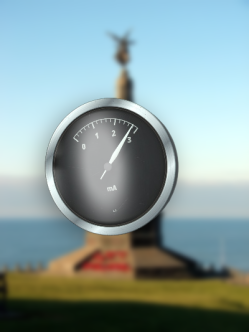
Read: 2.8 mA
